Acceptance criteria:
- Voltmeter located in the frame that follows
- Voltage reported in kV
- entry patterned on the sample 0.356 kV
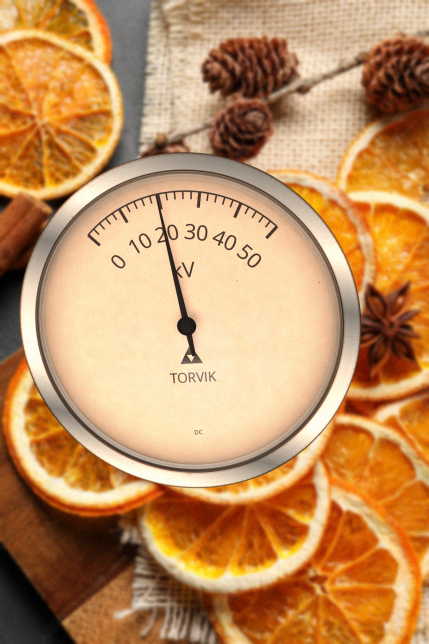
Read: 20 kV
